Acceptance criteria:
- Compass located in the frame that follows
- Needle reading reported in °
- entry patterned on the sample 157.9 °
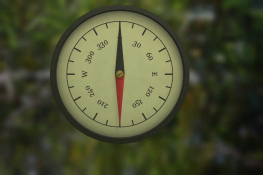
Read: 180 °
